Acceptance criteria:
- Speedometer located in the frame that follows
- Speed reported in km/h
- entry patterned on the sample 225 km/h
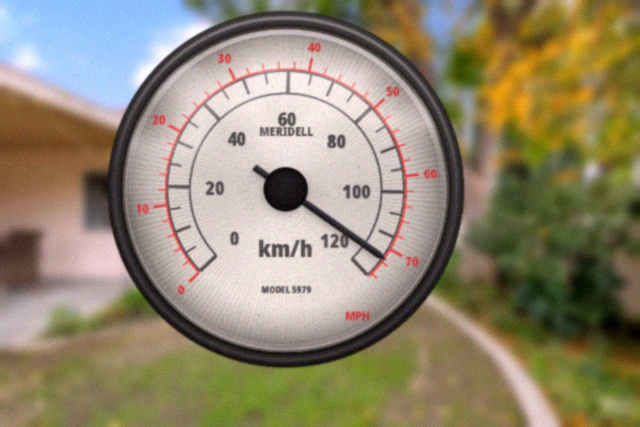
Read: 115 km/h
